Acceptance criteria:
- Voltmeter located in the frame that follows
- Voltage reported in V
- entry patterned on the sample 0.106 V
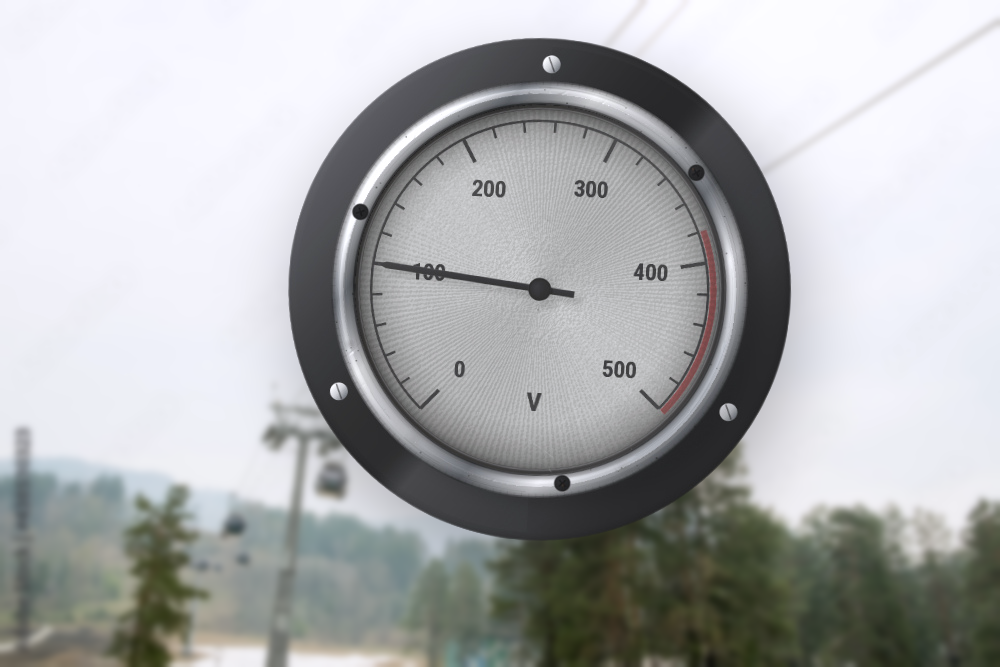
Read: 100 V
